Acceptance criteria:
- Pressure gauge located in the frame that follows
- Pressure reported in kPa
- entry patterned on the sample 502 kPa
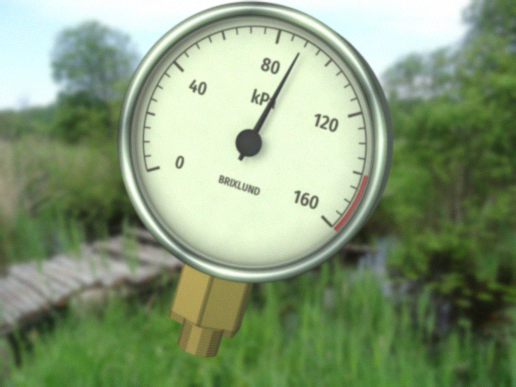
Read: 90 kPa
